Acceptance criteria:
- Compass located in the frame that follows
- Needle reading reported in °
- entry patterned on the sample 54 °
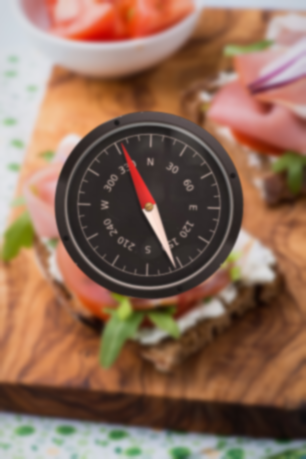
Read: 335 °
